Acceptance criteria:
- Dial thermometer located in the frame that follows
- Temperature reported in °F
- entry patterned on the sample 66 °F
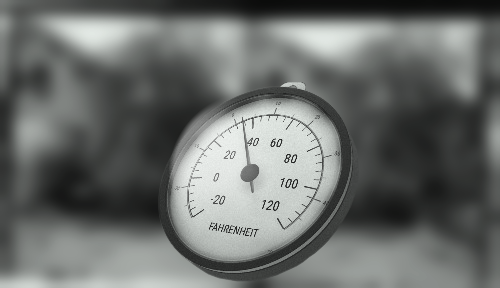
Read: 36 °F
